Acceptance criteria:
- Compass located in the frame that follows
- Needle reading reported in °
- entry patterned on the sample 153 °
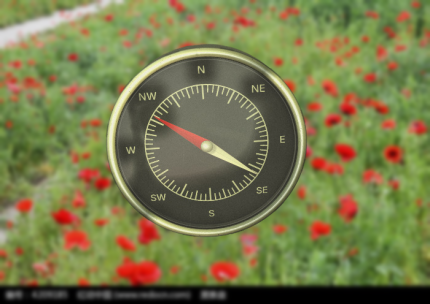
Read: 305 °
